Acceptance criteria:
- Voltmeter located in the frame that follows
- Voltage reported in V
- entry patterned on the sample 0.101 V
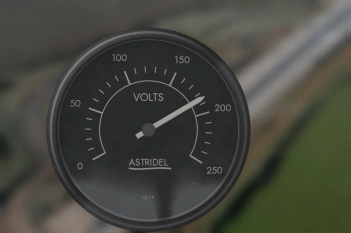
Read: 185 V
